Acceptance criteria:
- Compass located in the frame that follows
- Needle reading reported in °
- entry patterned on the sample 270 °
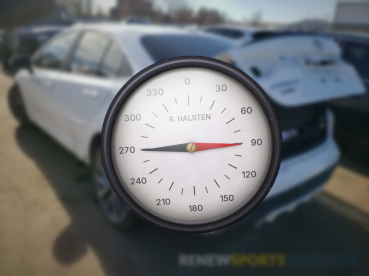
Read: 90 °
